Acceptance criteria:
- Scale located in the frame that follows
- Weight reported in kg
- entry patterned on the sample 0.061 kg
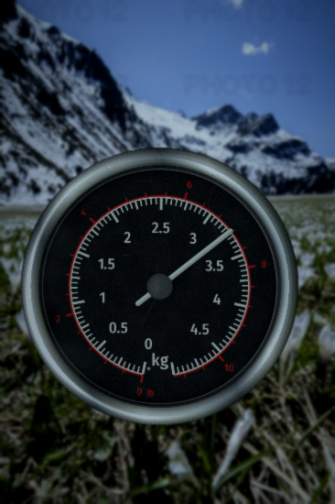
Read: 3.25 kg
